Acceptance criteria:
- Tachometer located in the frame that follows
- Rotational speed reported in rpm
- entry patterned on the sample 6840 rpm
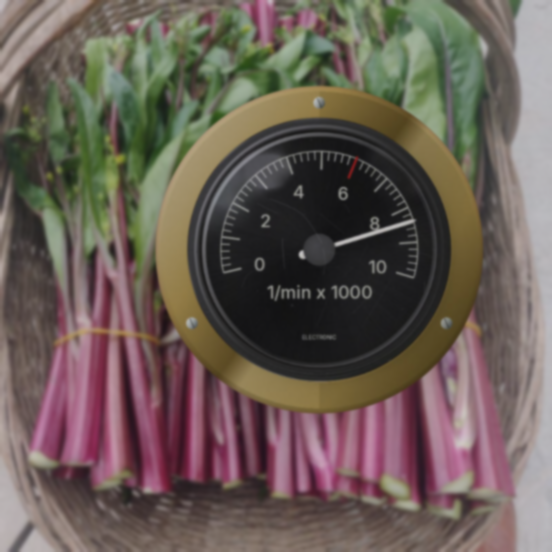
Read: 8400 rpm
